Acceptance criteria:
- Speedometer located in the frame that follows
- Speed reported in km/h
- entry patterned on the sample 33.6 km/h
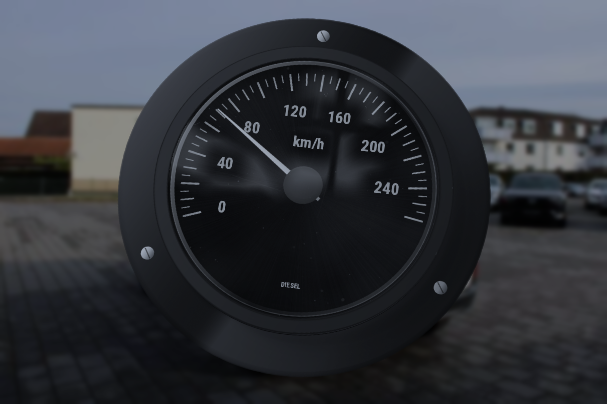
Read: 70 km/h
